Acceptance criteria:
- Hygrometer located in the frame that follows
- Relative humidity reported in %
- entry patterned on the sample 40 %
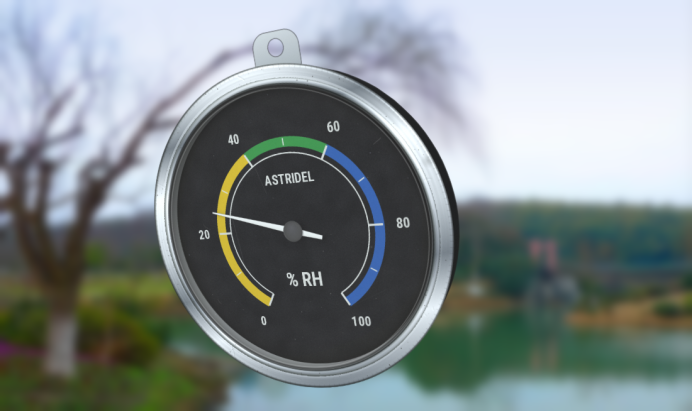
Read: 25 %
